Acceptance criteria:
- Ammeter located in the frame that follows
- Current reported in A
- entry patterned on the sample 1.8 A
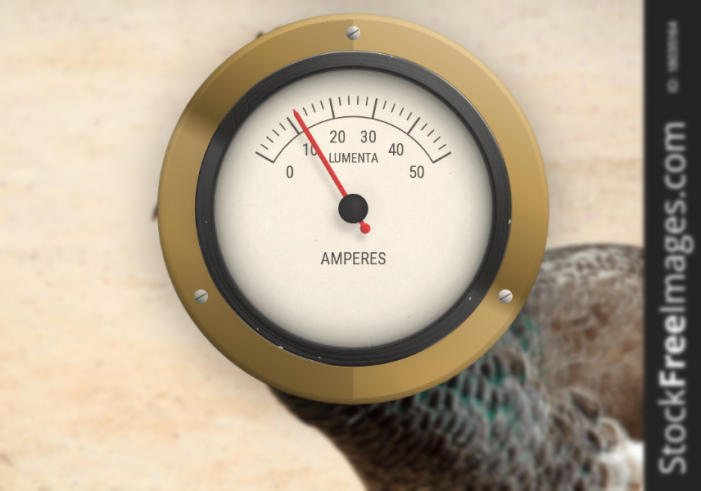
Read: 12 A
